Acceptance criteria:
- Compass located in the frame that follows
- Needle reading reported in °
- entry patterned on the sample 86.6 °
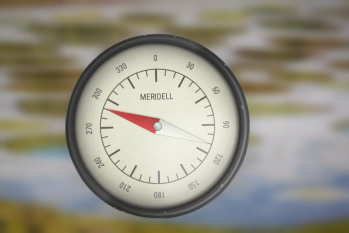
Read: 290 °
